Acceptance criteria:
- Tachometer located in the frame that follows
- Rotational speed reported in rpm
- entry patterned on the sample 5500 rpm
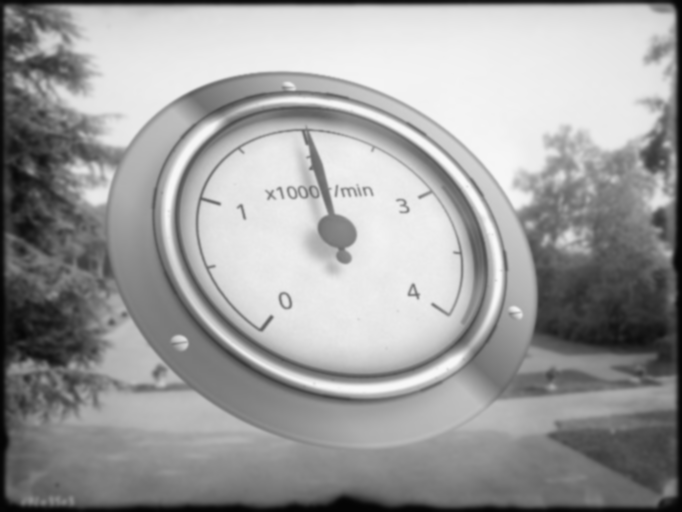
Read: 2000 rpm
